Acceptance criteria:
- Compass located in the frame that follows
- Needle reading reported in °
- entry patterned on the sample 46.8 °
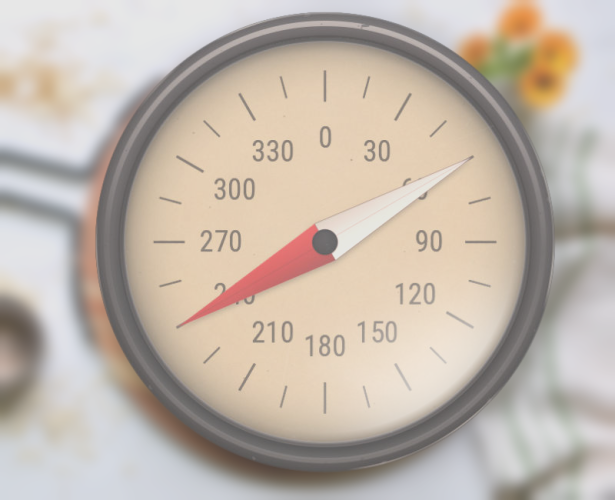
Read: 240 °
